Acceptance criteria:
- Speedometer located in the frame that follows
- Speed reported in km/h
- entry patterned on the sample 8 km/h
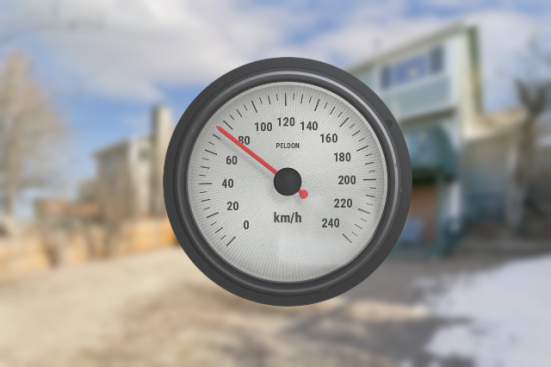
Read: 75 km/h
